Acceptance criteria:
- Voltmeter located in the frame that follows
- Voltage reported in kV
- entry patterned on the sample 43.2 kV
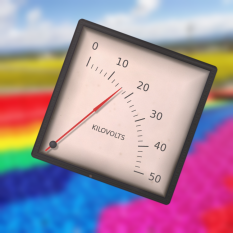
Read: 16 kV
